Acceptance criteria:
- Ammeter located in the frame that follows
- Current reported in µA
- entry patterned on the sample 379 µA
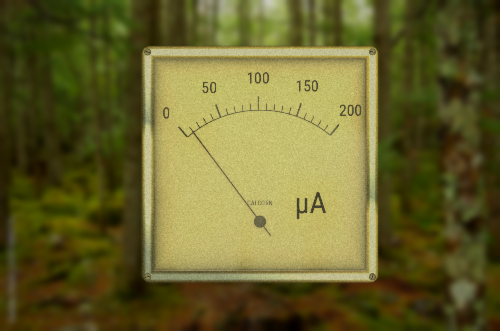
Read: 10 µA
